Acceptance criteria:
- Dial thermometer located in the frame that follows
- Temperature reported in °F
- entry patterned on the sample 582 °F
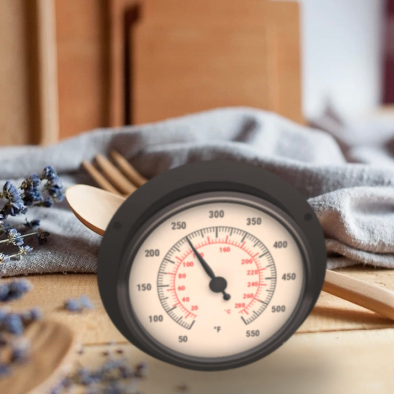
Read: 250 °F
